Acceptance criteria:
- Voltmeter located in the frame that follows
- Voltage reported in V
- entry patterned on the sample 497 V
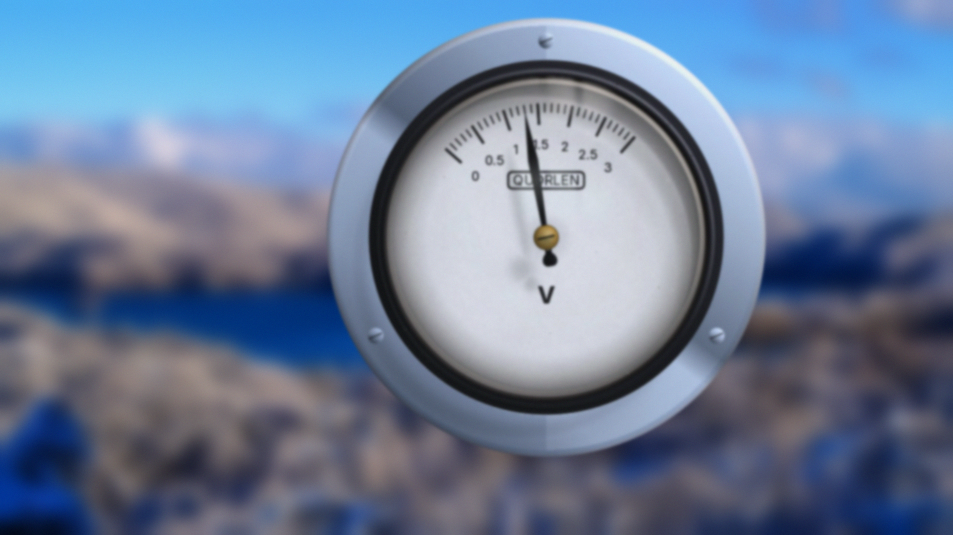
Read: 1.3 V
